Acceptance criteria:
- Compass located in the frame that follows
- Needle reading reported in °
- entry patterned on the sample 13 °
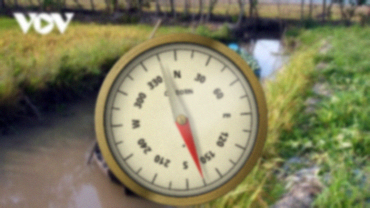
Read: 165 °
